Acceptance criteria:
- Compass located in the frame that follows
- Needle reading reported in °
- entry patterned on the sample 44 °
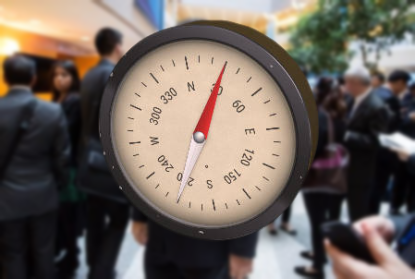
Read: 30 °
